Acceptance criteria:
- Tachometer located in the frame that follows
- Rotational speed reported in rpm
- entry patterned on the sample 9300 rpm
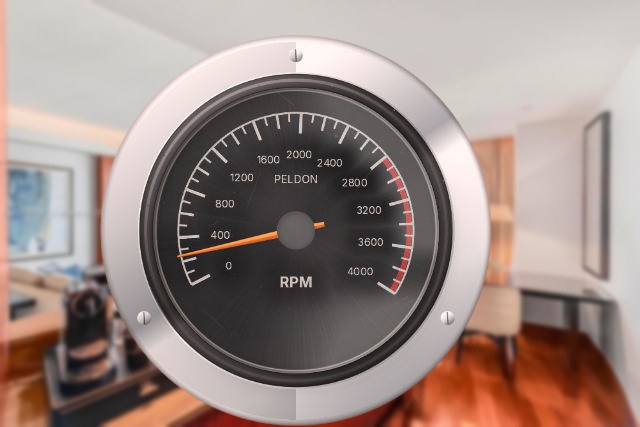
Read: 250 rpm
